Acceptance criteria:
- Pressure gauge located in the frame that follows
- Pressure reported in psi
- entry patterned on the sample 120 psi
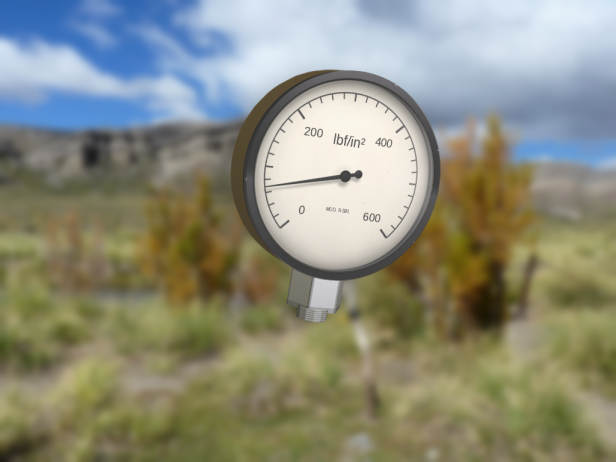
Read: 70 psi
